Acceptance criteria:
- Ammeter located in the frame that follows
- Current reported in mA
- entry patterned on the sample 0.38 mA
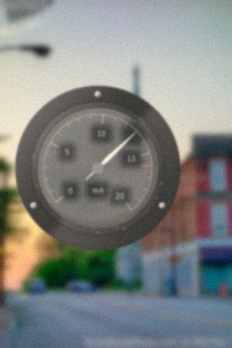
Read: 13 mA
